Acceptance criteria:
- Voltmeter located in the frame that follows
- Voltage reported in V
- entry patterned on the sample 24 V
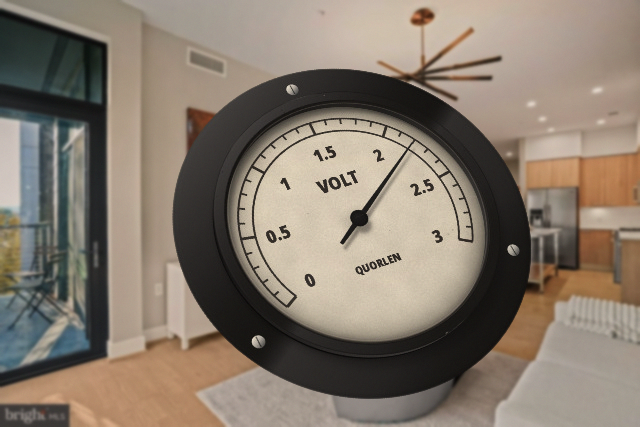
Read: 2.2 V
